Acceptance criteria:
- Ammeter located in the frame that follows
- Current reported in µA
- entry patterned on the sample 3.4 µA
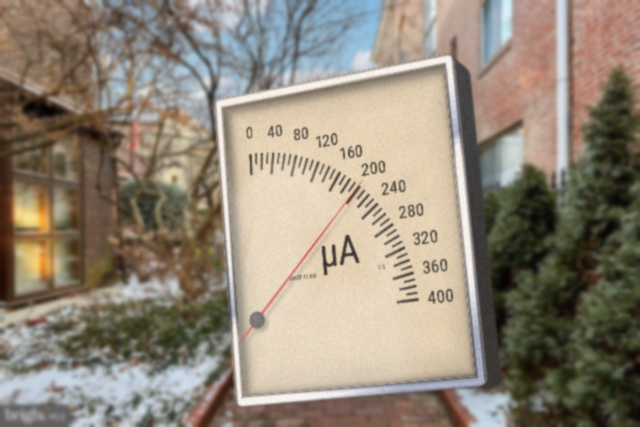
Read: 200 µA
